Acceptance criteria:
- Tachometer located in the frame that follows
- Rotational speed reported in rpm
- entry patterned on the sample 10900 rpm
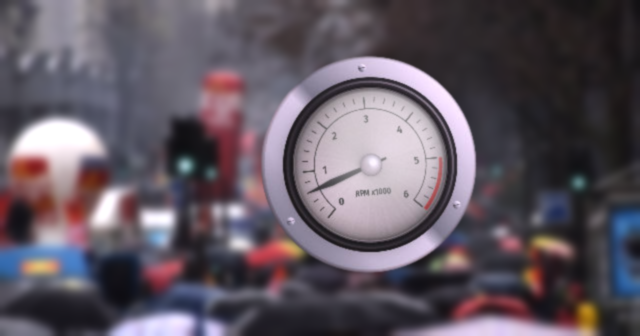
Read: 600 rpm
